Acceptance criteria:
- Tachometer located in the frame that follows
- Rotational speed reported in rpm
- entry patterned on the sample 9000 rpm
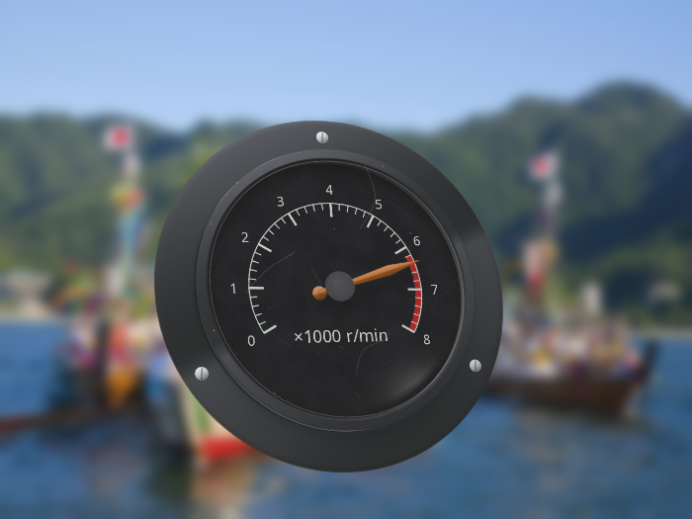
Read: 6400 rpm
